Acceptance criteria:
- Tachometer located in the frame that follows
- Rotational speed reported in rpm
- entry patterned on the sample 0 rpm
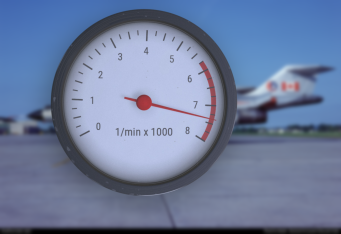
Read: 7375 rpm
